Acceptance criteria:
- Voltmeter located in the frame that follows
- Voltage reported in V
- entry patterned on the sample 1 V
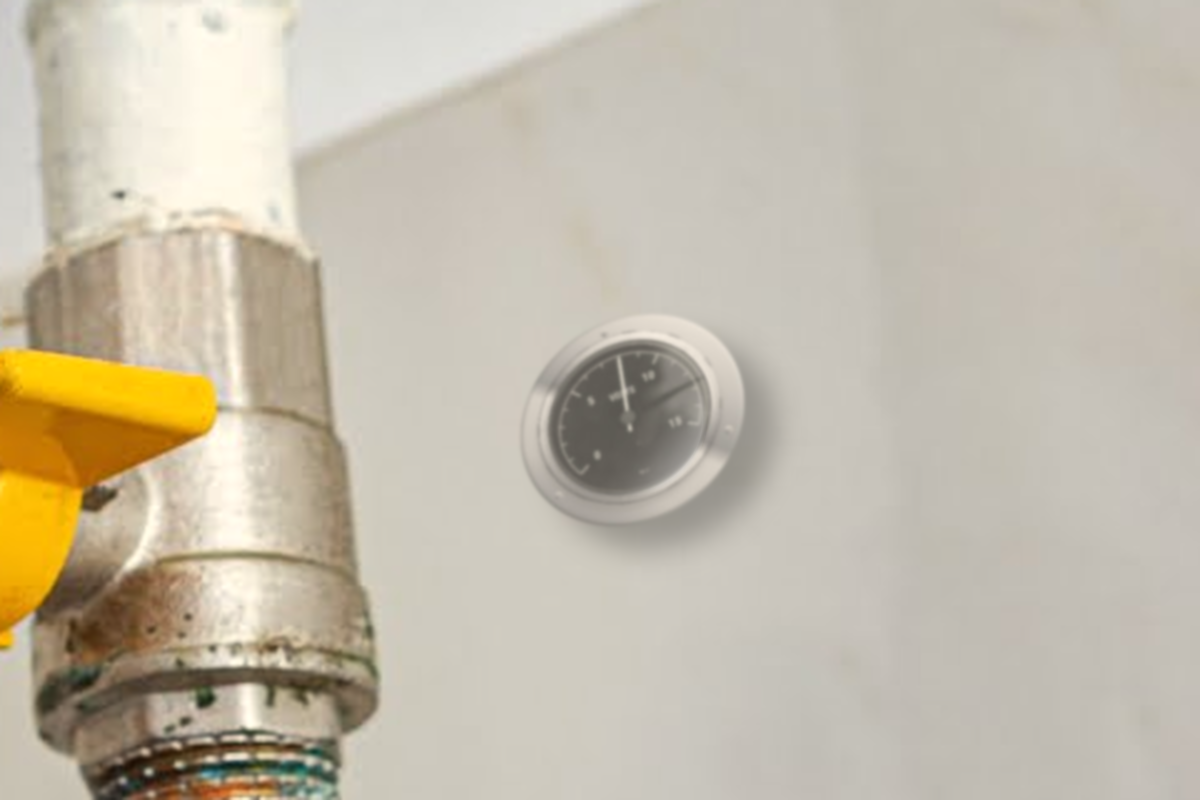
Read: 8 V
